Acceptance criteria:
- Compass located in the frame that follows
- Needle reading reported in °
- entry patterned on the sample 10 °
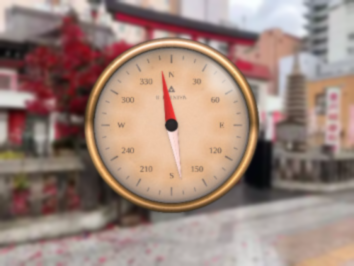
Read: 350 °
